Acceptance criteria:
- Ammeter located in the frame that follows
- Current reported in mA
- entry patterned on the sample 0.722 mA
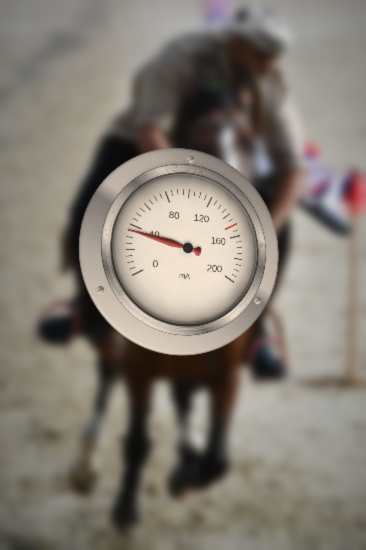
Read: 35 mA
